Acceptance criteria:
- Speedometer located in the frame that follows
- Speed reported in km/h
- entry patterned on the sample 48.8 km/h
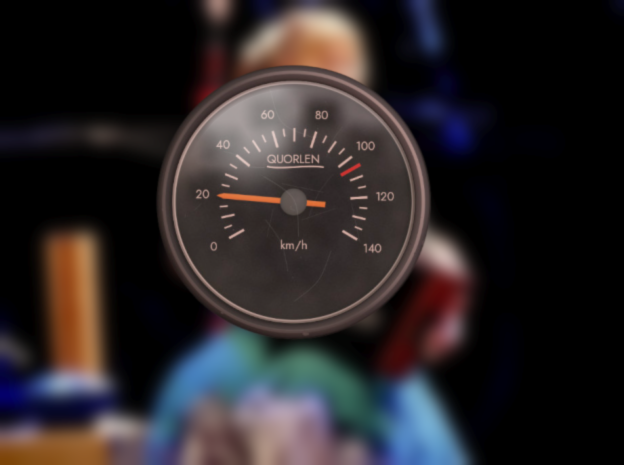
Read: 20 km/h
